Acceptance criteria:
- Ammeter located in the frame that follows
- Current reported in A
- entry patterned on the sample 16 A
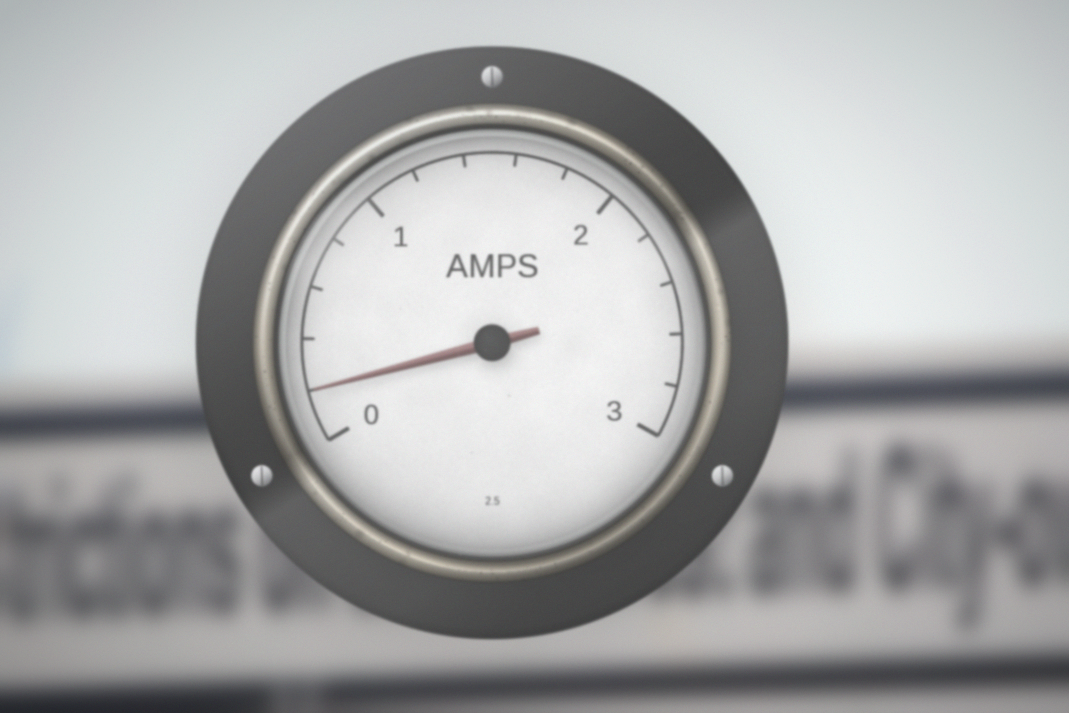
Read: 0.2 A
